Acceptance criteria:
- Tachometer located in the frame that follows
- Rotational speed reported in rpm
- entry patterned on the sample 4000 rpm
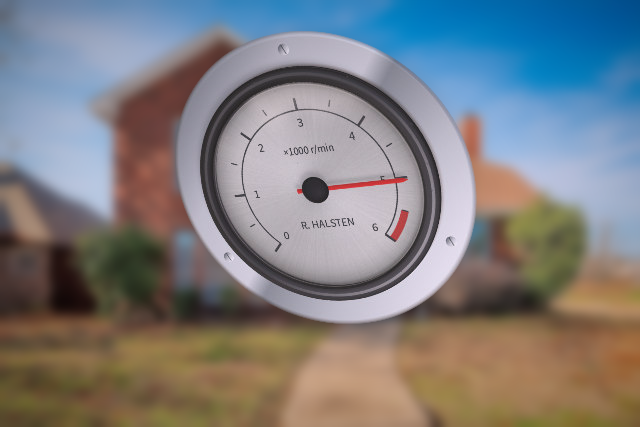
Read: 5000 rpm
